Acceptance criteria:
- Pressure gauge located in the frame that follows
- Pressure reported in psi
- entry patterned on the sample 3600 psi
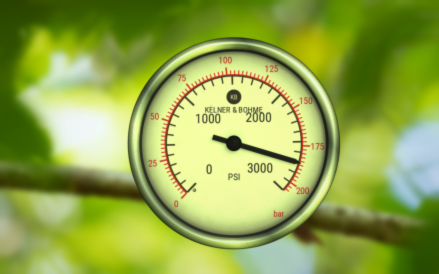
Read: 2700 psi
